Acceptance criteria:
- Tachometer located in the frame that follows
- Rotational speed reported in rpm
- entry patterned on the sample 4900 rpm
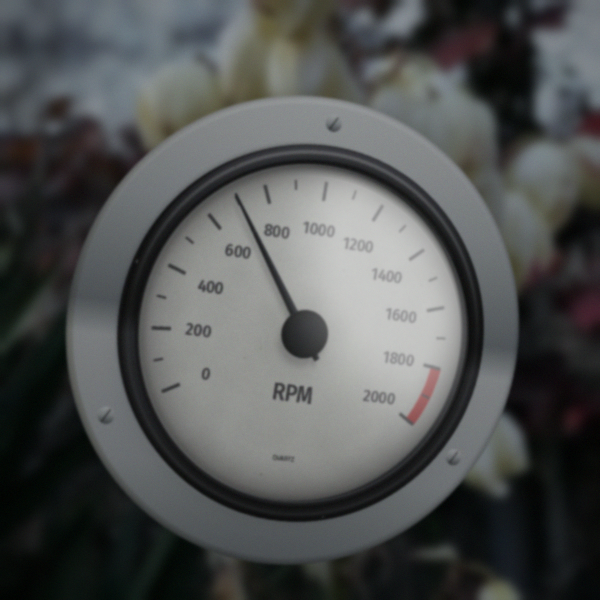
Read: 700 rpm
